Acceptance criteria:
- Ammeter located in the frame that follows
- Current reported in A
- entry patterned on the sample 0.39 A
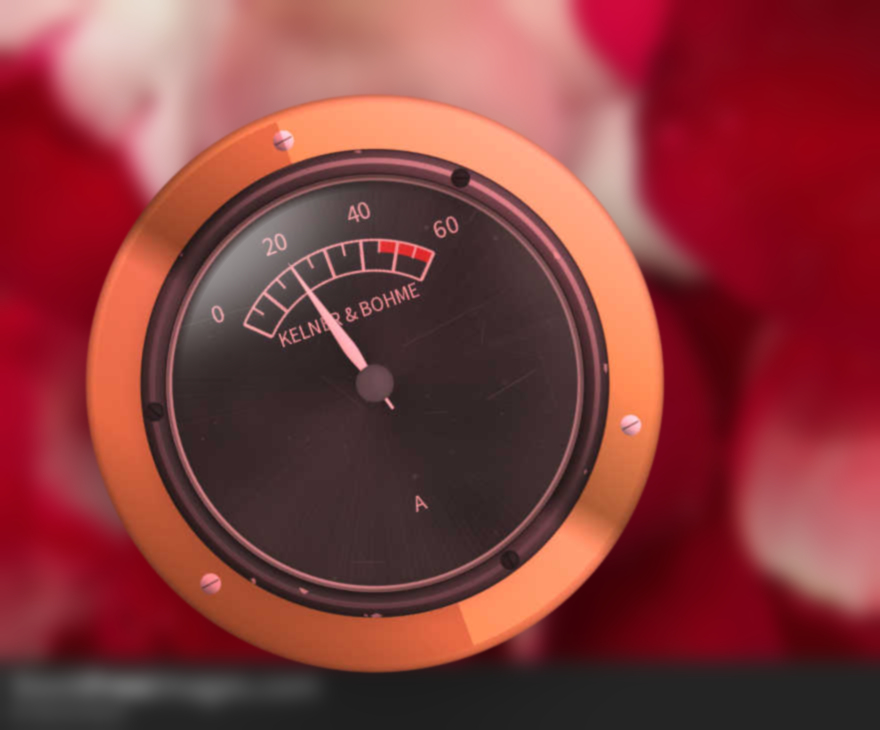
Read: 20 A
